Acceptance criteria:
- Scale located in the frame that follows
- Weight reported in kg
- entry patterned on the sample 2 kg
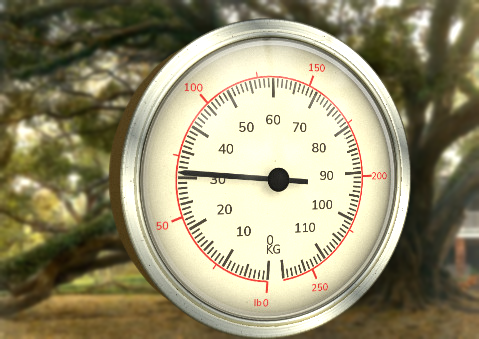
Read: 31 kg
